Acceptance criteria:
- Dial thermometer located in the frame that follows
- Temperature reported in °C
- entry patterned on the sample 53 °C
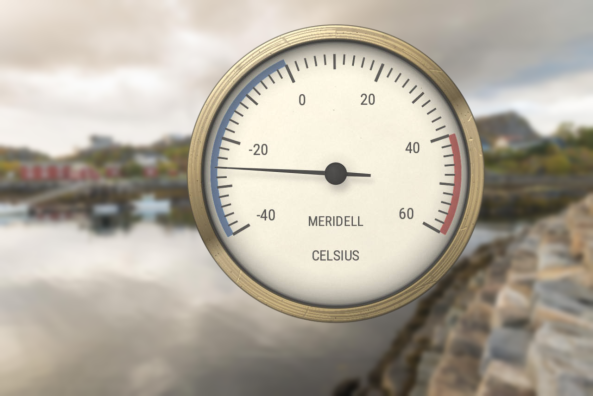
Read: -26 °C
